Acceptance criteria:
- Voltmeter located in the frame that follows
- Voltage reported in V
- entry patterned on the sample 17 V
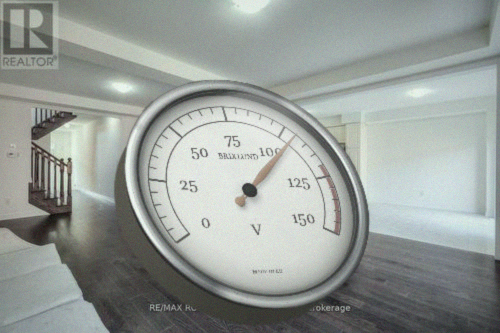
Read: 105 V
